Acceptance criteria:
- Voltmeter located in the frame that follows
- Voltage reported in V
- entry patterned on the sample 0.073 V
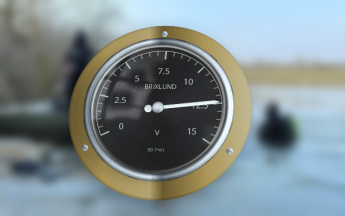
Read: 12.5 V
